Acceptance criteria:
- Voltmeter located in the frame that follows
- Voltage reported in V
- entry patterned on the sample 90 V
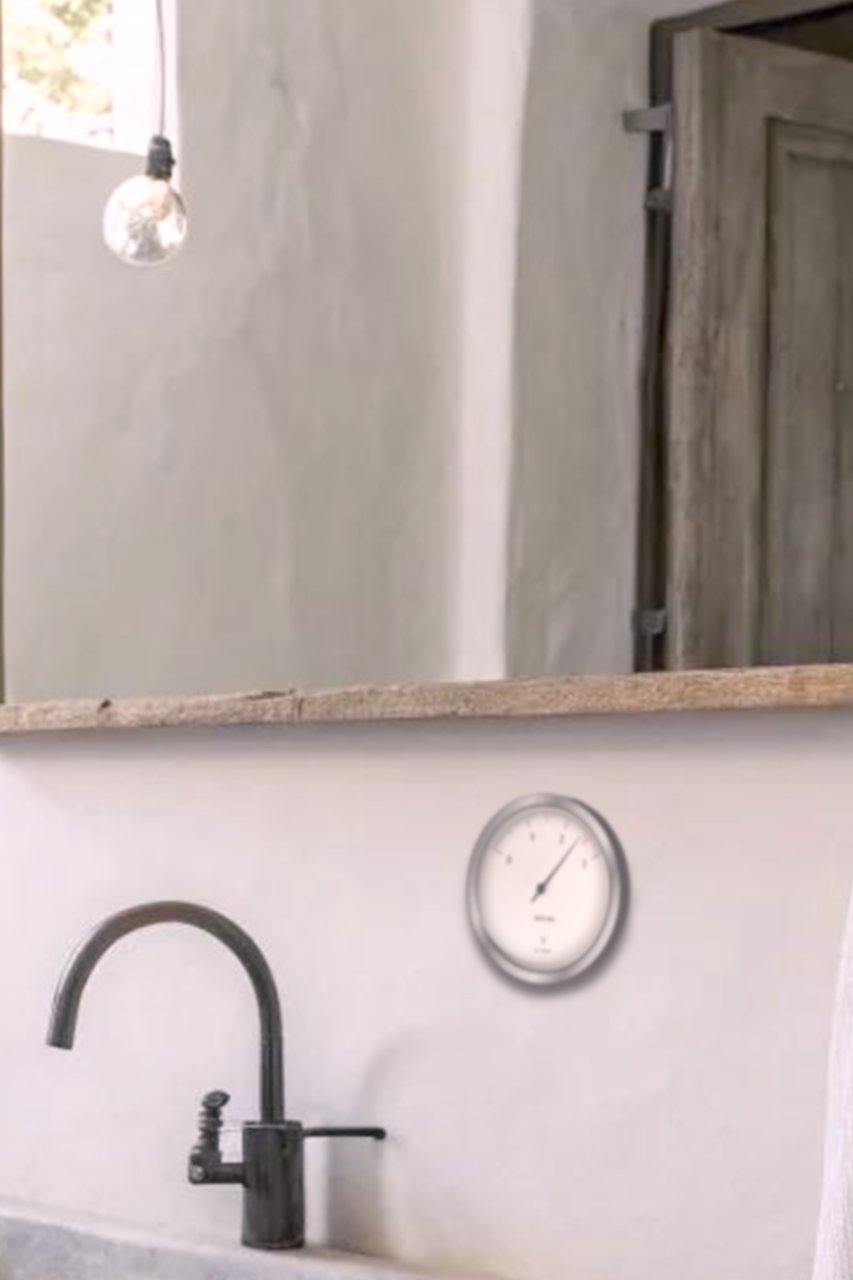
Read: 2.5 V
